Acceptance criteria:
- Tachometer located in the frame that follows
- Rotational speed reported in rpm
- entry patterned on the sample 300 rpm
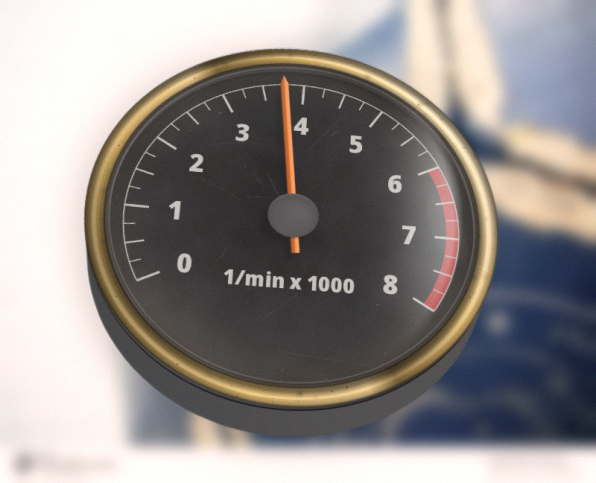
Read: 3750 rpm
